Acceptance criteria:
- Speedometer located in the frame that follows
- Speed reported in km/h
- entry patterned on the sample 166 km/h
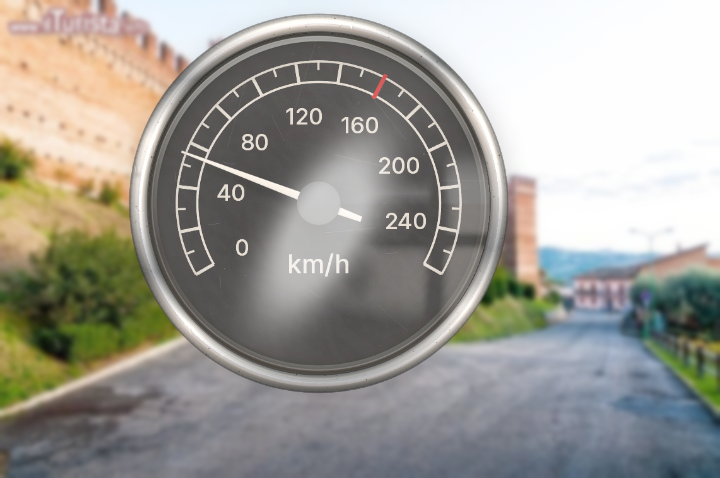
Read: 55 km/h
